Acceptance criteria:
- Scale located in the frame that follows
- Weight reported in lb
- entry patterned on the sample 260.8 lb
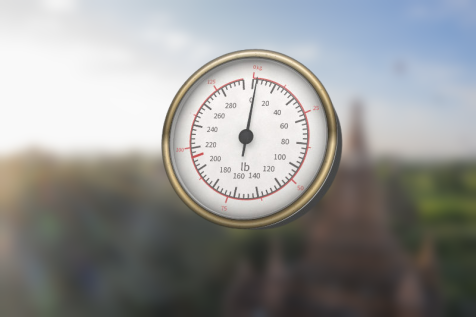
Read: 4 lb
